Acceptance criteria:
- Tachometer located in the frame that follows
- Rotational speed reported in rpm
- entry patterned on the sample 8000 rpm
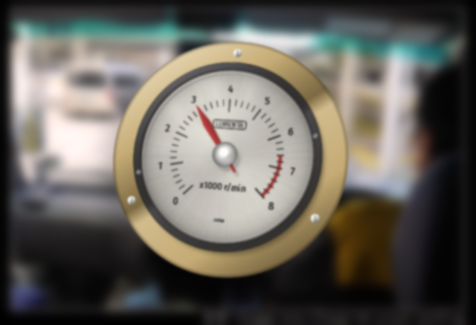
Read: 3000 rpm
